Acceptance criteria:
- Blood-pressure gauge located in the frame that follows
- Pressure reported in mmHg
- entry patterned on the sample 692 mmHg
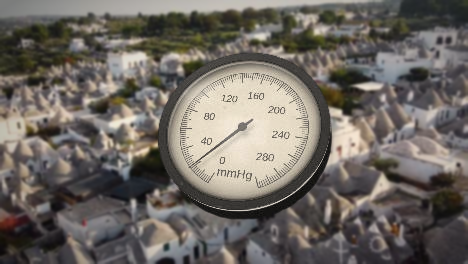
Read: 20 mmHg
